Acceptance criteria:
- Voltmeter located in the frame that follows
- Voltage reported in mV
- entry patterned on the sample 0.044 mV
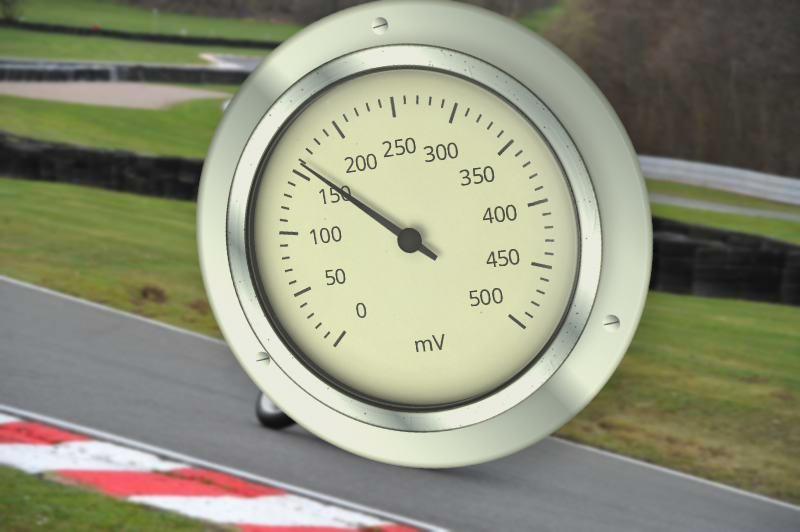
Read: 160 mV
